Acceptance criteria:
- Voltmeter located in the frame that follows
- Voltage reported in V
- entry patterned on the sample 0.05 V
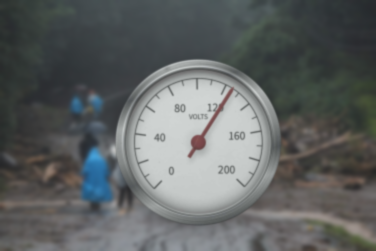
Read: 125 V
